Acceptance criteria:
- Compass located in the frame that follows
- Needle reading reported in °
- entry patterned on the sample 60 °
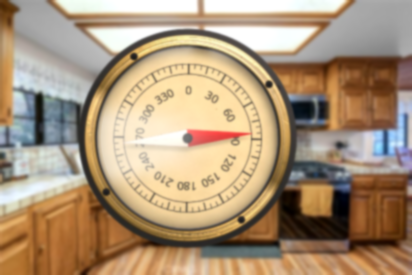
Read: 85 °
